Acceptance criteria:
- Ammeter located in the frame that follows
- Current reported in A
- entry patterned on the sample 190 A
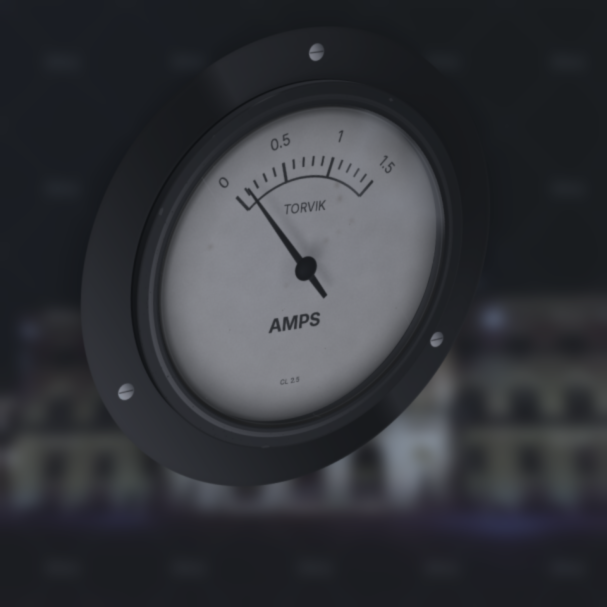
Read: 0.1 A
